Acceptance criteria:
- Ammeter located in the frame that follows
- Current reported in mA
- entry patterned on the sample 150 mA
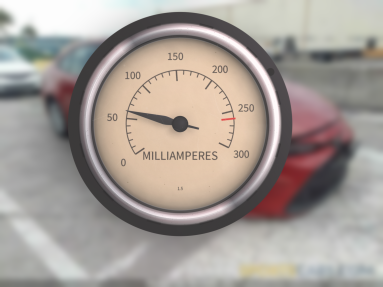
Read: 60 mA
